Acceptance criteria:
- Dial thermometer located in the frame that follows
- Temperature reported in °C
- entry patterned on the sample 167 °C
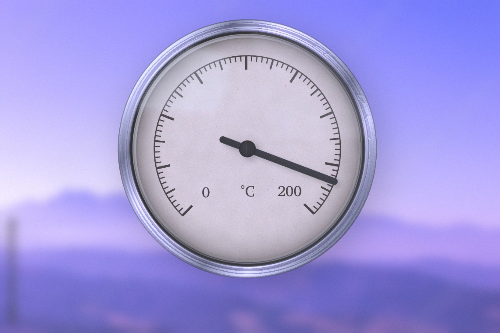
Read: 182.5 °C
